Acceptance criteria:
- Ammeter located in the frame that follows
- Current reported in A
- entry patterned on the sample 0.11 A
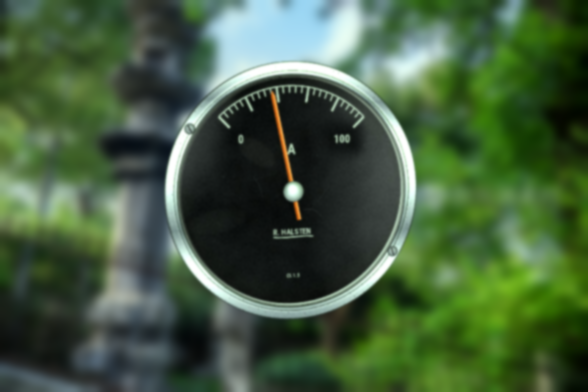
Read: 36 A
